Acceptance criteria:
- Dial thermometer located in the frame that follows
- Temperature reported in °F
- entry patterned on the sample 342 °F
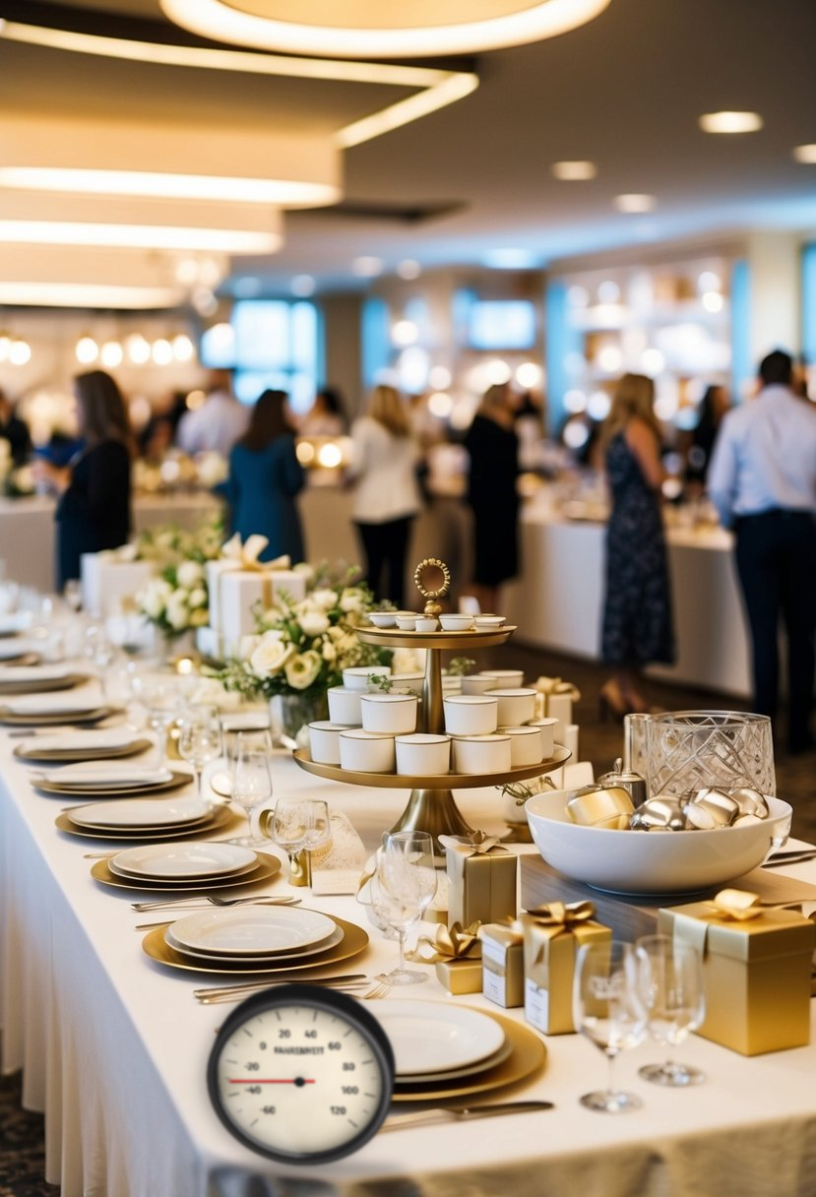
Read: -30 °F
